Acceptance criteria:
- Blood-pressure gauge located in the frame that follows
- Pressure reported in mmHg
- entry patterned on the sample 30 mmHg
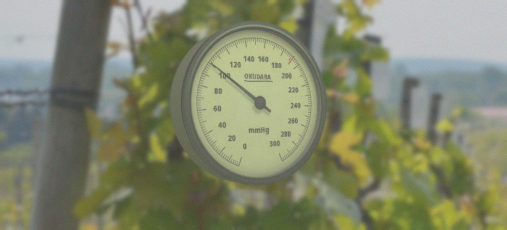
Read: 100 mmHg
